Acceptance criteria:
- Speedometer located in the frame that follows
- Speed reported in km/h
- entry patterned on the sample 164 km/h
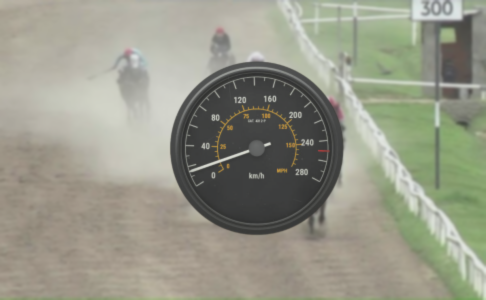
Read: 15 km/h
